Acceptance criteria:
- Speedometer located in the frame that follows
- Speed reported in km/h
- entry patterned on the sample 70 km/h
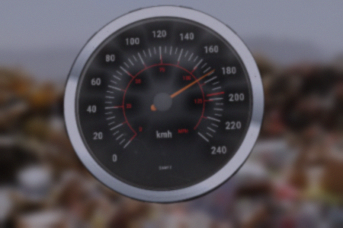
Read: 175 km/h
